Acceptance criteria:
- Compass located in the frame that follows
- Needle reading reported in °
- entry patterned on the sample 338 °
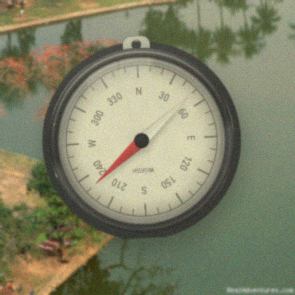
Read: 230 °
